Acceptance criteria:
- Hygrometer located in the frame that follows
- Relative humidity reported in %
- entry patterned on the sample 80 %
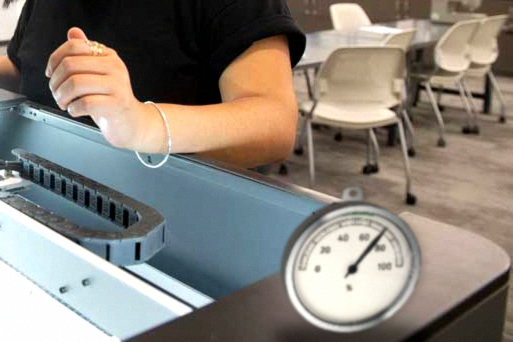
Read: 70 %
